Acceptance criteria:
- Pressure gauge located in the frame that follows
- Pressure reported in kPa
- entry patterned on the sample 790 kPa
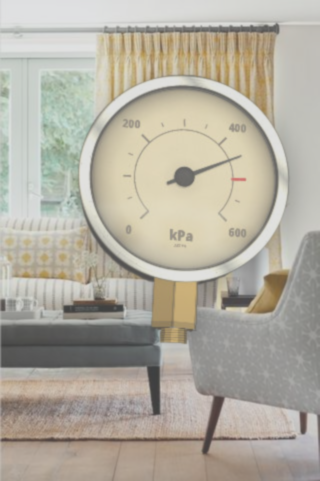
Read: 450 kPa
